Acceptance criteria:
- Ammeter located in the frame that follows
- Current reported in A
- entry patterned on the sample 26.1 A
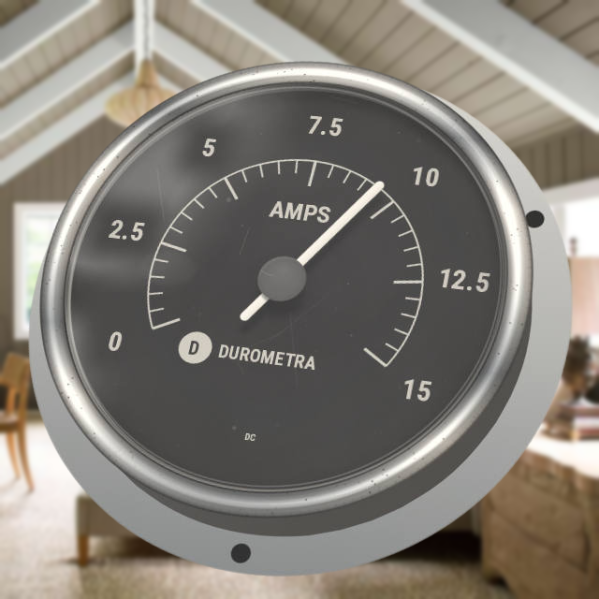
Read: 9.5 A
